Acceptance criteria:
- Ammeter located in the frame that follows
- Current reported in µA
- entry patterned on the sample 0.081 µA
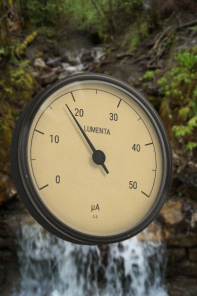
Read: 17.5 µA
